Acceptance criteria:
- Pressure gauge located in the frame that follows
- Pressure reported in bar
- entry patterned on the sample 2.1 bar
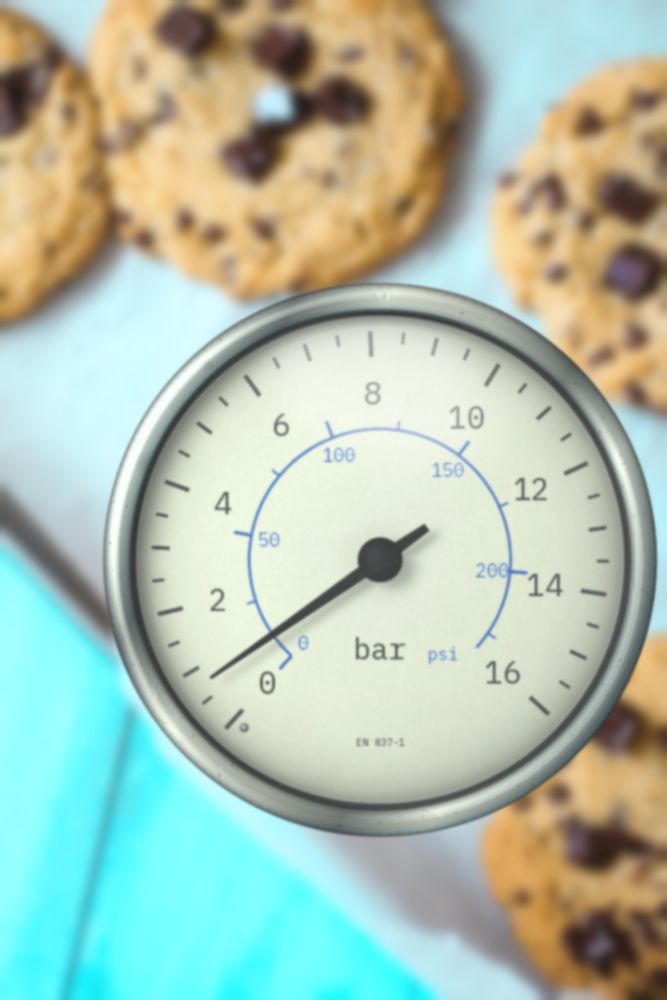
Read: 0.75 bar
